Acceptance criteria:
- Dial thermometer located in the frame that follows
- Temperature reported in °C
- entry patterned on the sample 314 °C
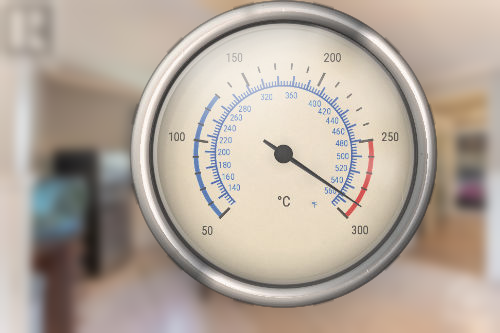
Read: 290 °C
